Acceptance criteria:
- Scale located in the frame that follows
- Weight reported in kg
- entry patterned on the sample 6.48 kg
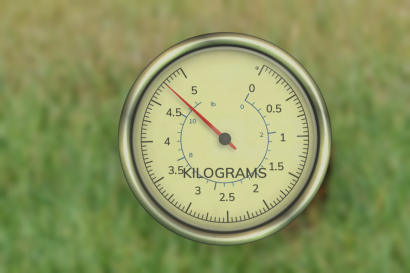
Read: 4.75 kg
